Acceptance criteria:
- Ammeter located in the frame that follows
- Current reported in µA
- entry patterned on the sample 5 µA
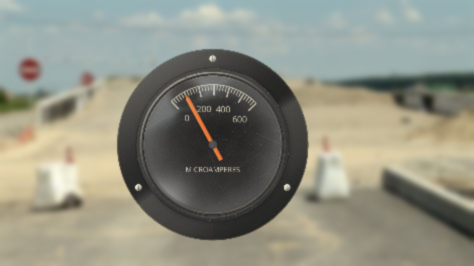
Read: 100 µA
